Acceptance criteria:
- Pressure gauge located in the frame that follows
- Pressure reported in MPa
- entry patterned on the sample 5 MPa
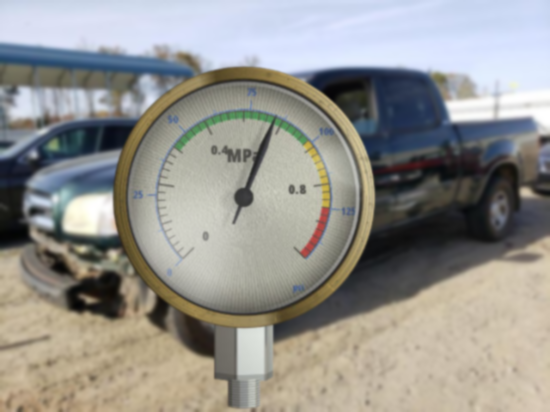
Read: 0.58 MPa
